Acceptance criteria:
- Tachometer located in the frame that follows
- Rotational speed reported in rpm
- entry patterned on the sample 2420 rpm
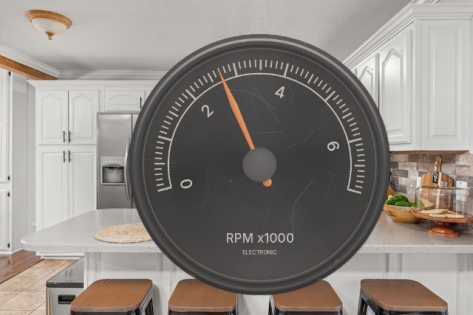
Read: 2700 rpm
